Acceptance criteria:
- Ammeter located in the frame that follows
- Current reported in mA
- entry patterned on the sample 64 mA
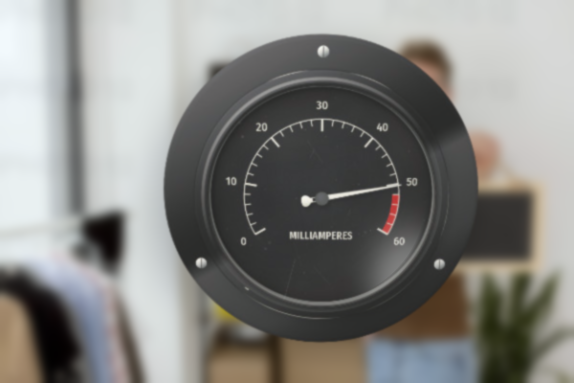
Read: 50 mA
